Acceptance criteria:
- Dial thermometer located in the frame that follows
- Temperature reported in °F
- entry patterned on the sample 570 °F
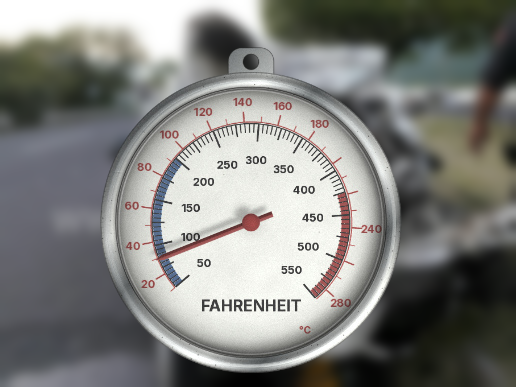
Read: 85 °F
